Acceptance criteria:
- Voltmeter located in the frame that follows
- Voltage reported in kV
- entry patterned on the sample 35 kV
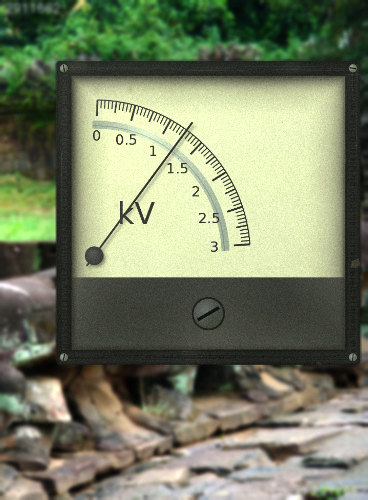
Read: 1.25 kV
